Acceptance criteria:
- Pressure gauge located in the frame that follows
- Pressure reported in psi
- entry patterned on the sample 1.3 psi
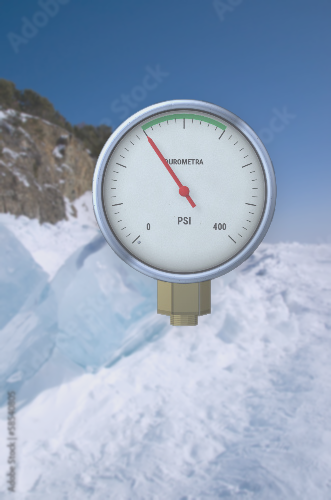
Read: 150 psi
